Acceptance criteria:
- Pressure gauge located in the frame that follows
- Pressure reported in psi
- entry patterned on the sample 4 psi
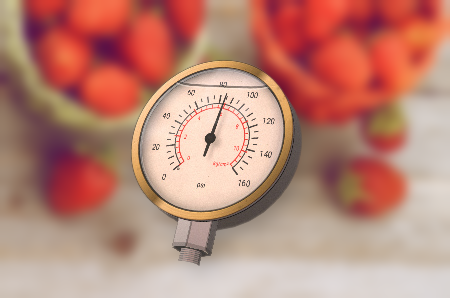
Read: 85 psi
